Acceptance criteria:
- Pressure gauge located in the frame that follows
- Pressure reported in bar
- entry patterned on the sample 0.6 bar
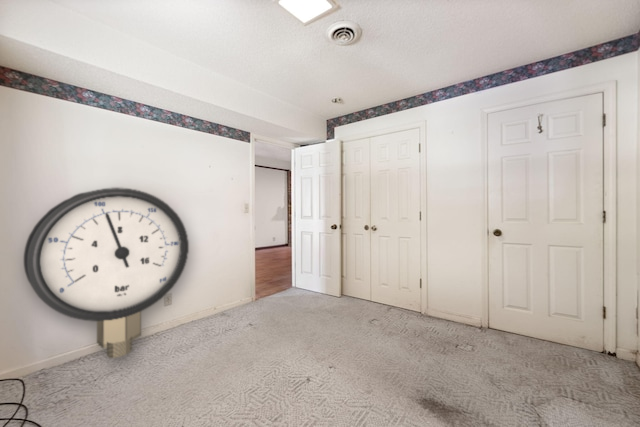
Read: 7 bar
